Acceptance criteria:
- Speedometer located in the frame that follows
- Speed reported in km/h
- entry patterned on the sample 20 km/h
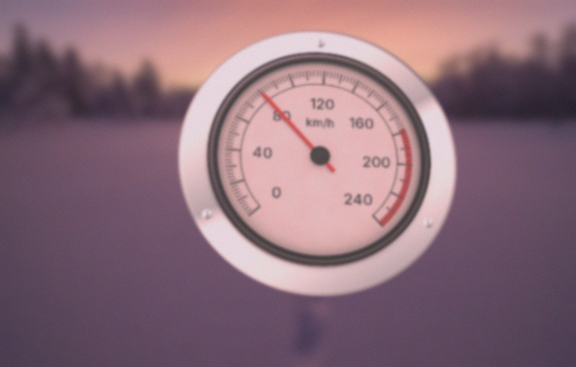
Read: 80 km/h
